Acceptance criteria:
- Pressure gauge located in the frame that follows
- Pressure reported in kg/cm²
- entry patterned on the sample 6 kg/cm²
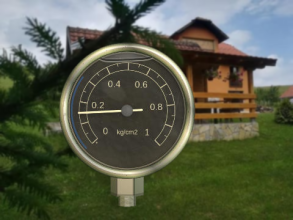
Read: 0.15 kg/cm²
